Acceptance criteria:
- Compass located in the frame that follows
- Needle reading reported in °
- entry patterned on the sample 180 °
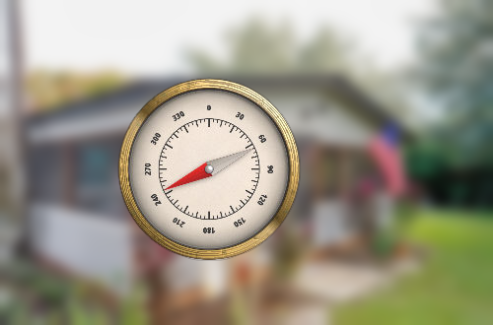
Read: 245 °
